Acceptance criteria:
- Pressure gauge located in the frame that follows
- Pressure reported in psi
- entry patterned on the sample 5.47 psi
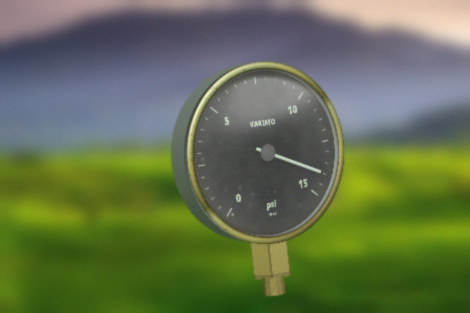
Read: 14 psi
